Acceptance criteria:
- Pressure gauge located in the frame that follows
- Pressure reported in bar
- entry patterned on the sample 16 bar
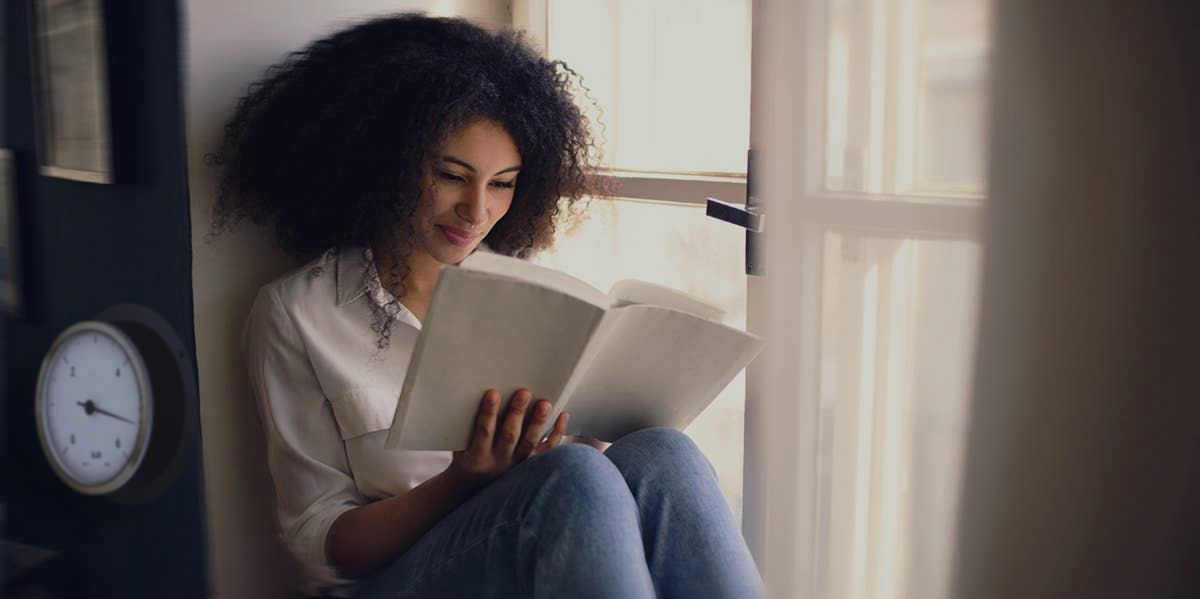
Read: 5.25 bar
